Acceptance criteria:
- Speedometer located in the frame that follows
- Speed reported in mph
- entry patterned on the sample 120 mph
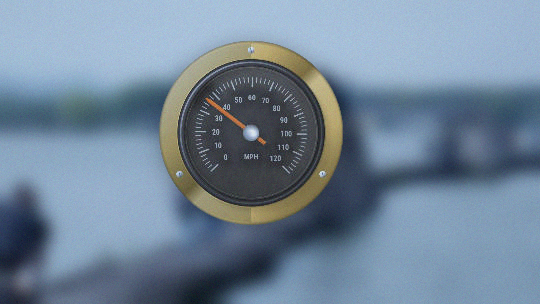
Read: 36 mph
